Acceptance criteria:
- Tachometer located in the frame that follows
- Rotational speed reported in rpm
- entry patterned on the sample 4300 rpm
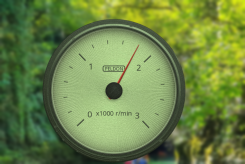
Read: 1800 rpm
